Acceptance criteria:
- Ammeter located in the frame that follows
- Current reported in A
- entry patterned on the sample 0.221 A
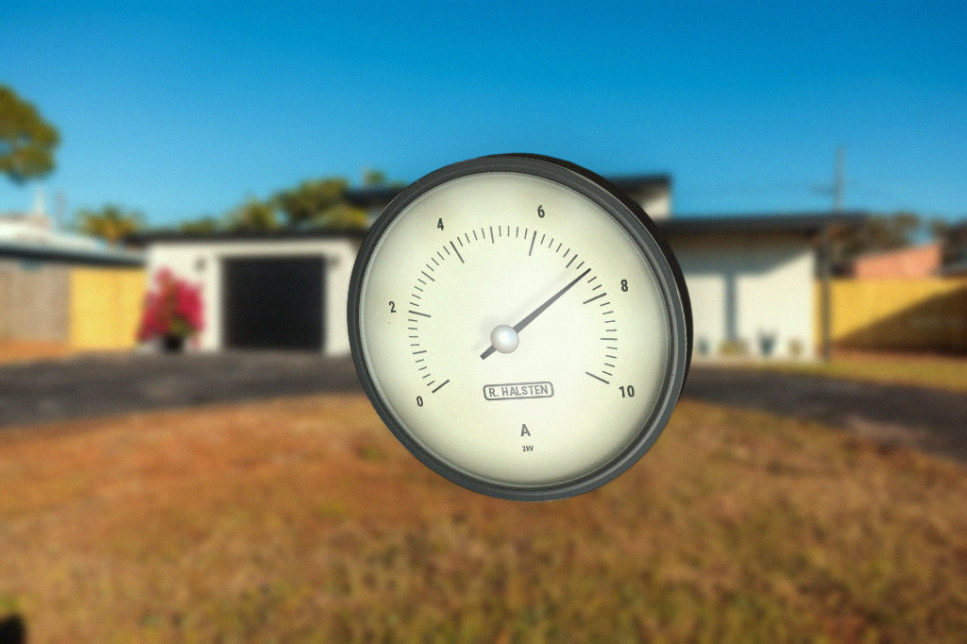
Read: 7.4 A
